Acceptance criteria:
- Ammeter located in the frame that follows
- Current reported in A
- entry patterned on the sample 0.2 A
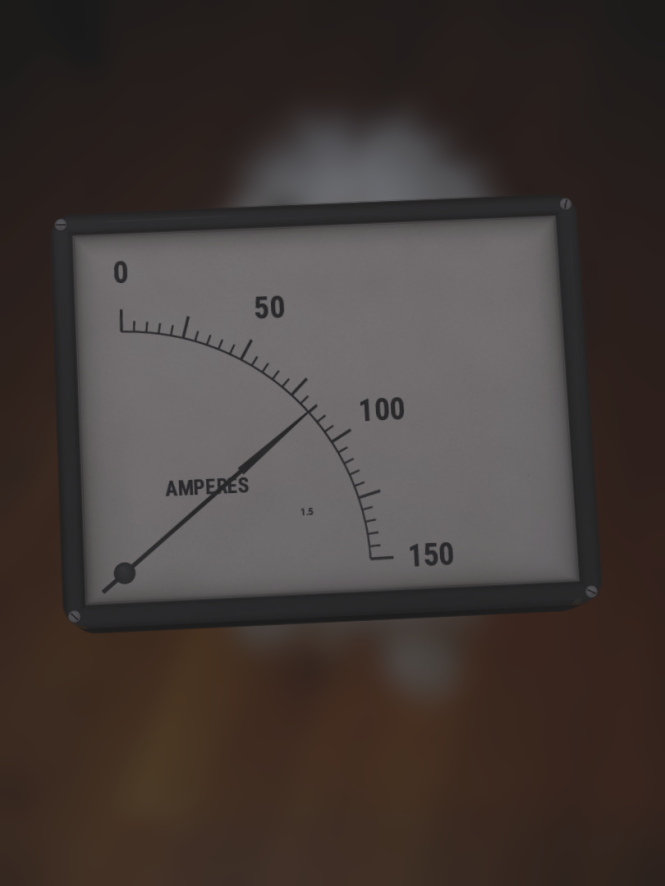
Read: 85 A
